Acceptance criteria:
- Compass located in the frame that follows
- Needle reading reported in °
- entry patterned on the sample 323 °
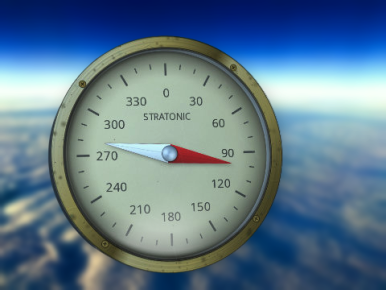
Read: 100 °
